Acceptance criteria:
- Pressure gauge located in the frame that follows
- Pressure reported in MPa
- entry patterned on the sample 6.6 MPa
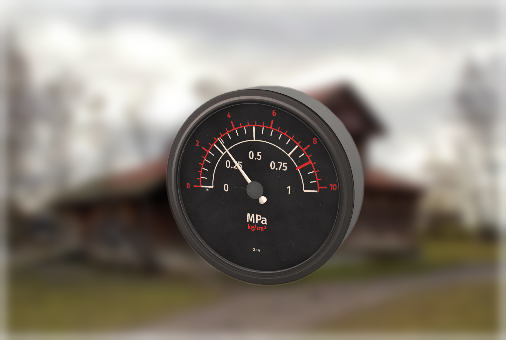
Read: 0.3 MPa
